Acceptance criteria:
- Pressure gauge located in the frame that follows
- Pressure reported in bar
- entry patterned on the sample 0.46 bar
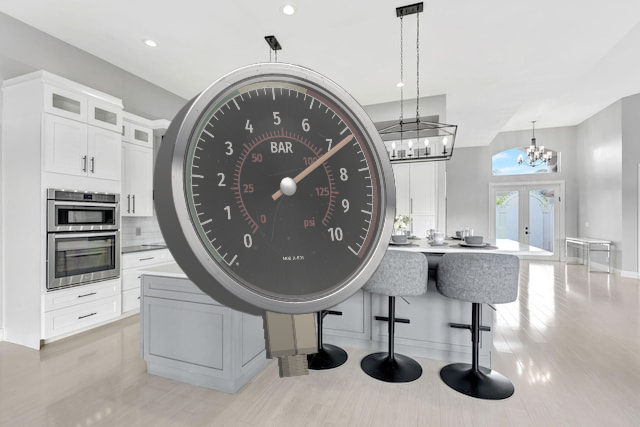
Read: 7.2 bar
